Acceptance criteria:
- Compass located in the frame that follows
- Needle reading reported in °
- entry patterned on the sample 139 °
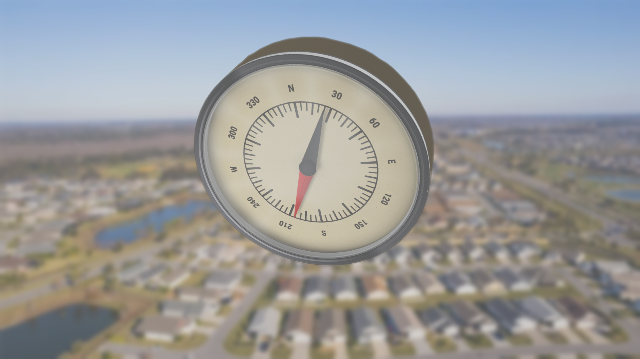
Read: 205 °
